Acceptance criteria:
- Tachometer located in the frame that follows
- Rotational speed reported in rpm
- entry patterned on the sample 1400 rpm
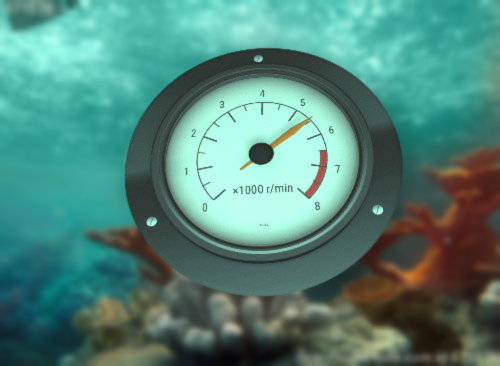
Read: 5500 rpm
